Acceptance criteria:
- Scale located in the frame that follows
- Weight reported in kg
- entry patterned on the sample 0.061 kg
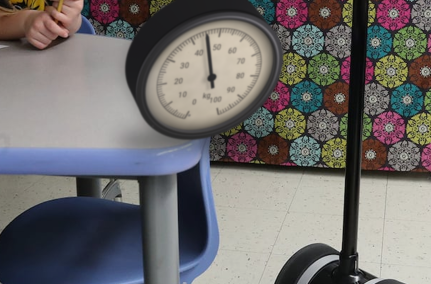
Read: 45 kg
